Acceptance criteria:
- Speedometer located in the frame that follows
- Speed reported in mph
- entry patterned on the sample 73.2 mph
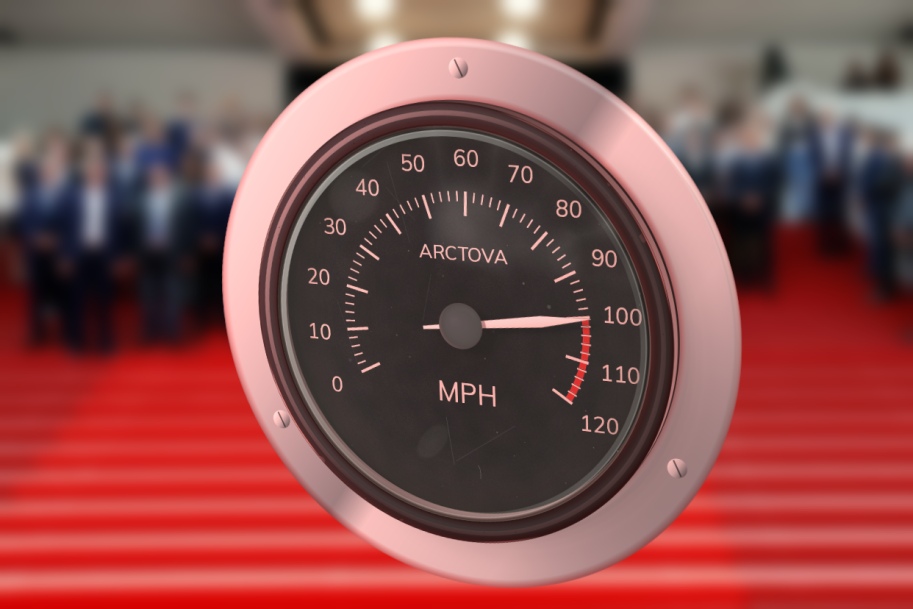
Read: 100 mph
